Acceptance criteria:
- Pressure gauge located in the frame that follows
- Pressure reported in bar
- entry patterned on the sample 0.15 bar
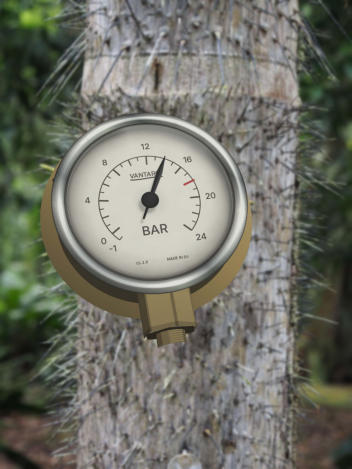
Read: 14 bar
